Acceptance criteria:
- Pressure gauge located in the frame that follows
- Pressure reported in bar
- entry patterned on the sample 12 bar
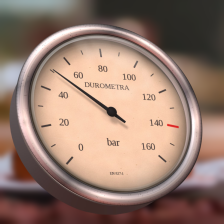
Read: 50 bar
